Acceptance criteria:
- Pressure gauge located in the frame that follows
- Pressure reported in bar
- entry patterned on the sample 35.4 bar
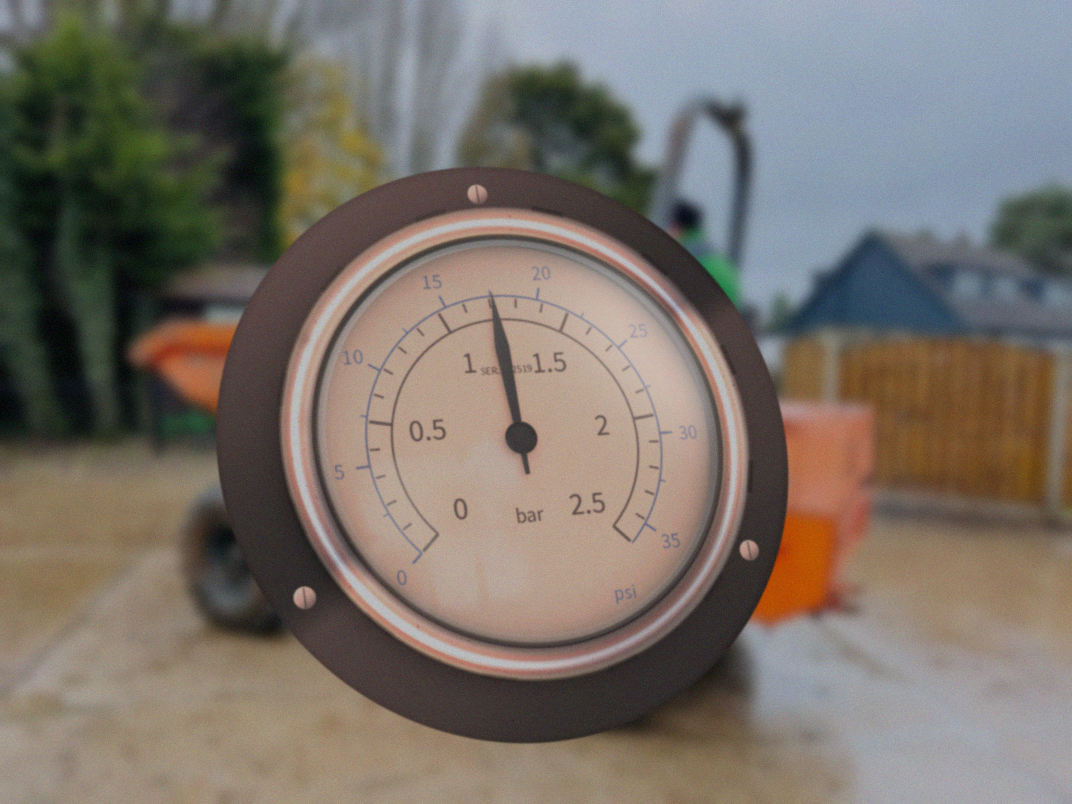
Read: 1.2 bar
